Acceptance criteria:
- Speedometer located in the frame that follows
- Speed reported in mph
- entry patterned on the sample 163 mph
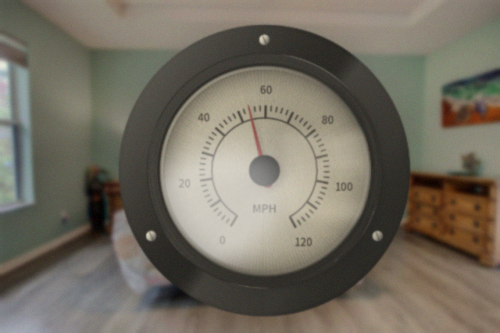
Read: 54 mph
